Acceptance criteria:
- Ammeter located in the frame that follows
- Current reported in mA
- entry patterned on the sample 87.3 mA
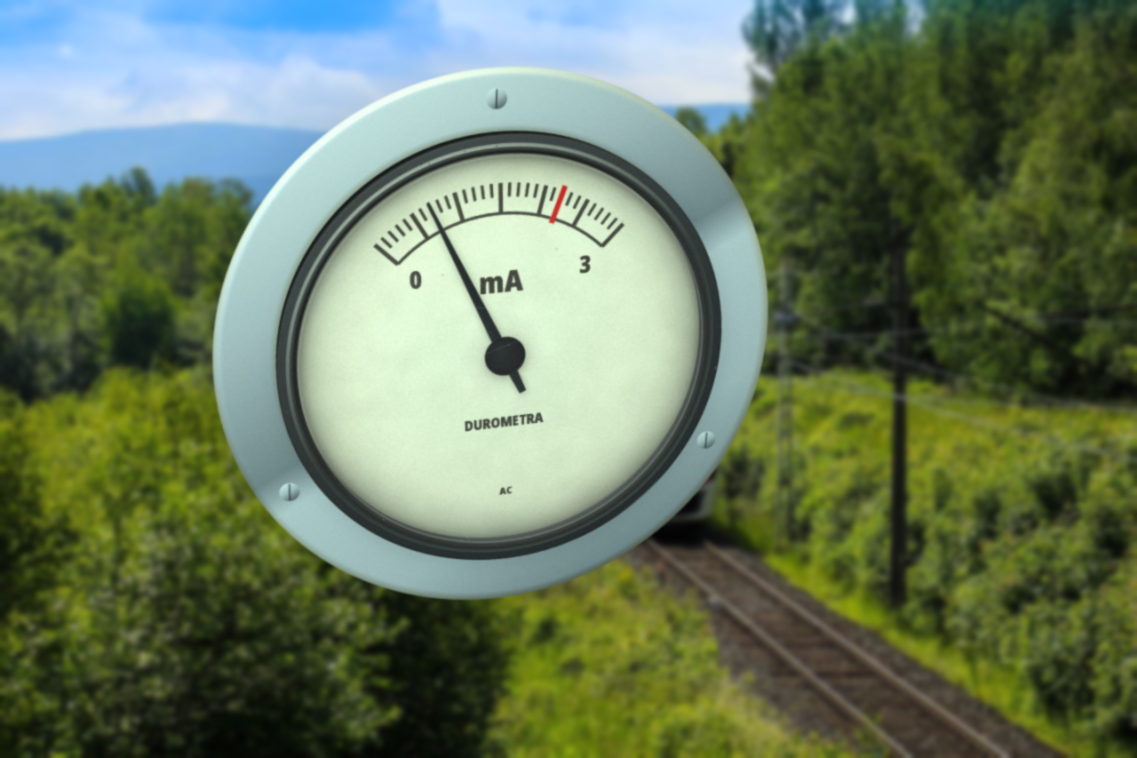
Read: 0.7 mA
